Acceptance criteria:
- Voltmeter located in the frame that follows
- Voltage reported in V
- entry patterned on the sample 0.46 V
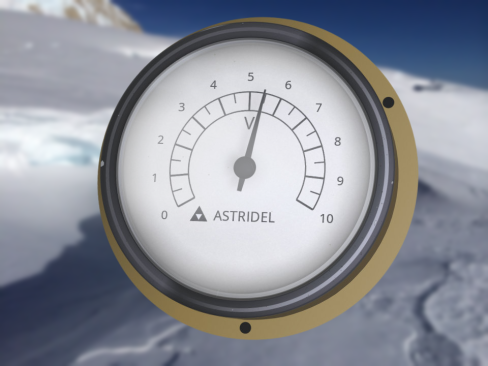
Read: 5.5 V
